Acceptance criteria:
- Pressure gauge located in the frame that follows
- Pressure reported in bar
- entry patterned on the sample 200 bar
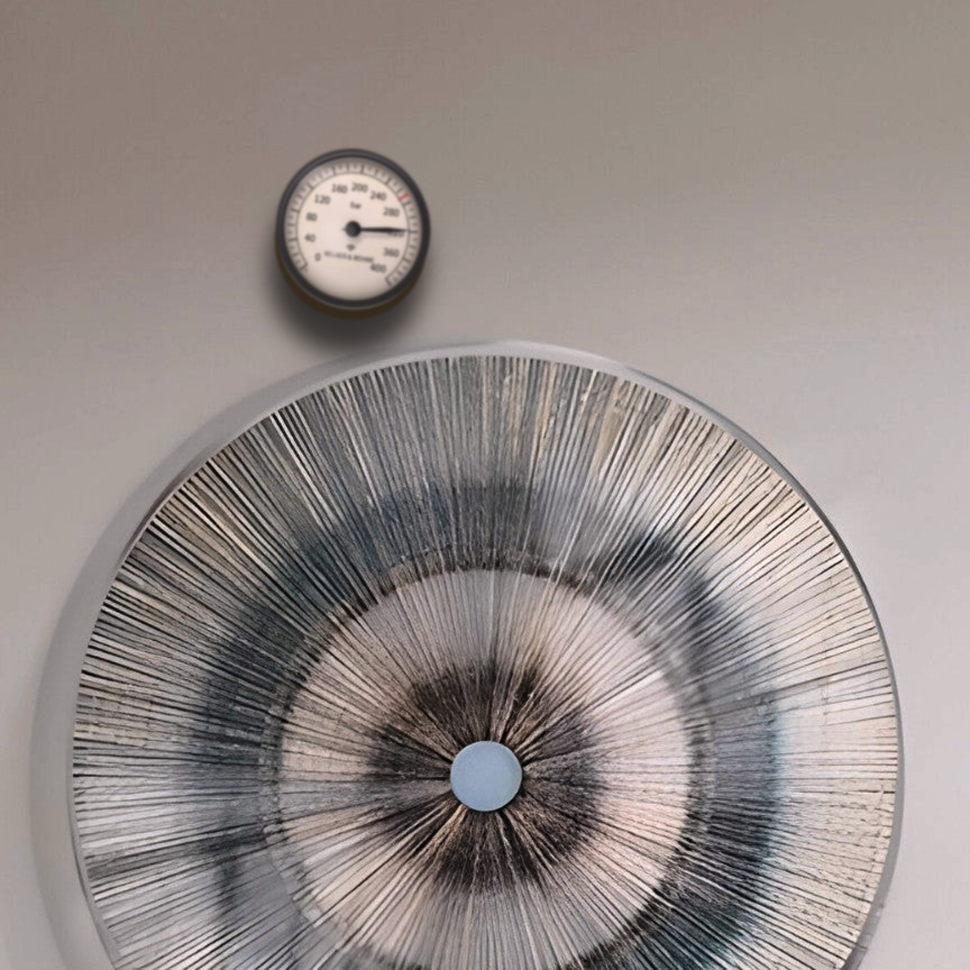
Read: 320 bar
